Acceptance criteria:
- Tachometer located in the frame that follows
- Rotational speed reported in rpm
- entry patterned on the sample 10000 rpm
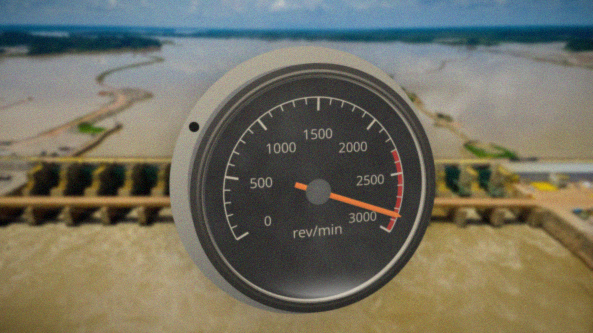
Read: 2850 rpm
